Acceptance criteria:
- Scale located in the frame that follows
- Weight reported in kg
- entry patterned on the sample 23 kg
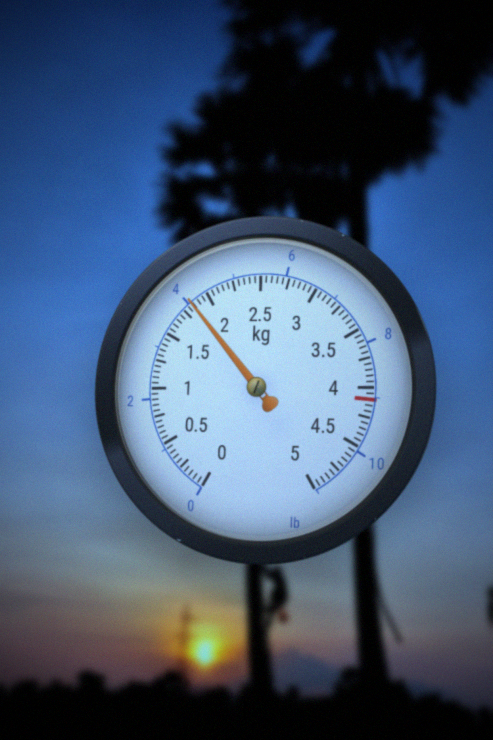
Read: 1.85 kg
